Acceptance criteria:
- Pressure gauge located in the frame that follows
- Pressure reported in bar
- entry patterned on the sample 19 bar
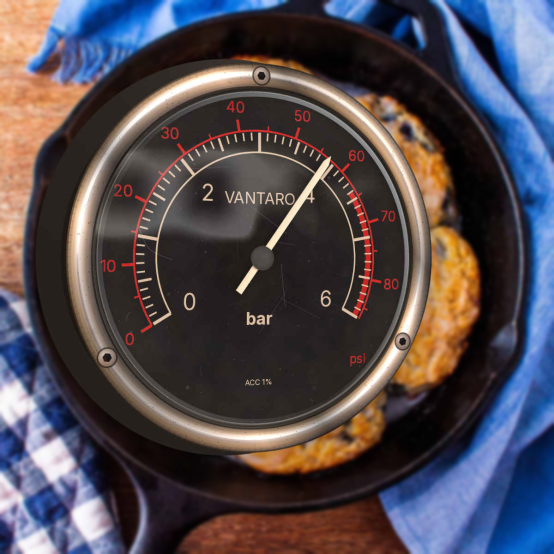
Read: 3.9 bar
